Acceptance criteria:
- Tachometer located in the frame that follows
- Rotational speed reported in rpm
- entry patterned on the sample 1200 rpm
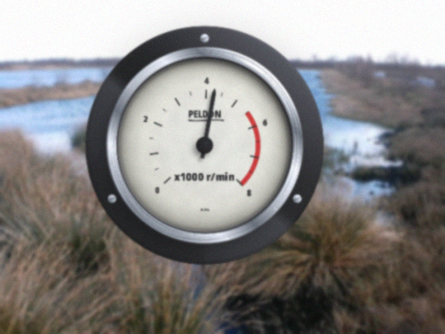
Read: 4250 rpm
